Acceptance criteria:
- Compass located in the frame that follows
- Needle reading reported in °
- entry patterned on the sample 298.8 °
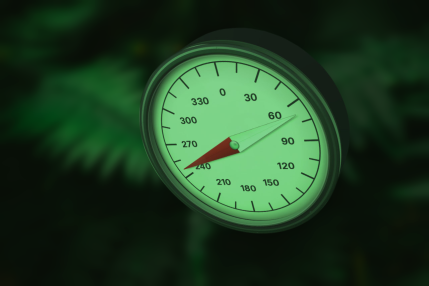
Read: 247.5 °
